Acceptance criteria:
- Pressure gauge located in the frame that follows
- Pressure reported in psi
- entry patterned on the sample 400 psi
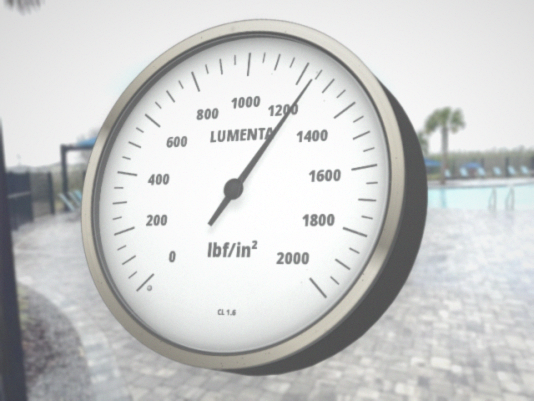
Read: 1250 psi
